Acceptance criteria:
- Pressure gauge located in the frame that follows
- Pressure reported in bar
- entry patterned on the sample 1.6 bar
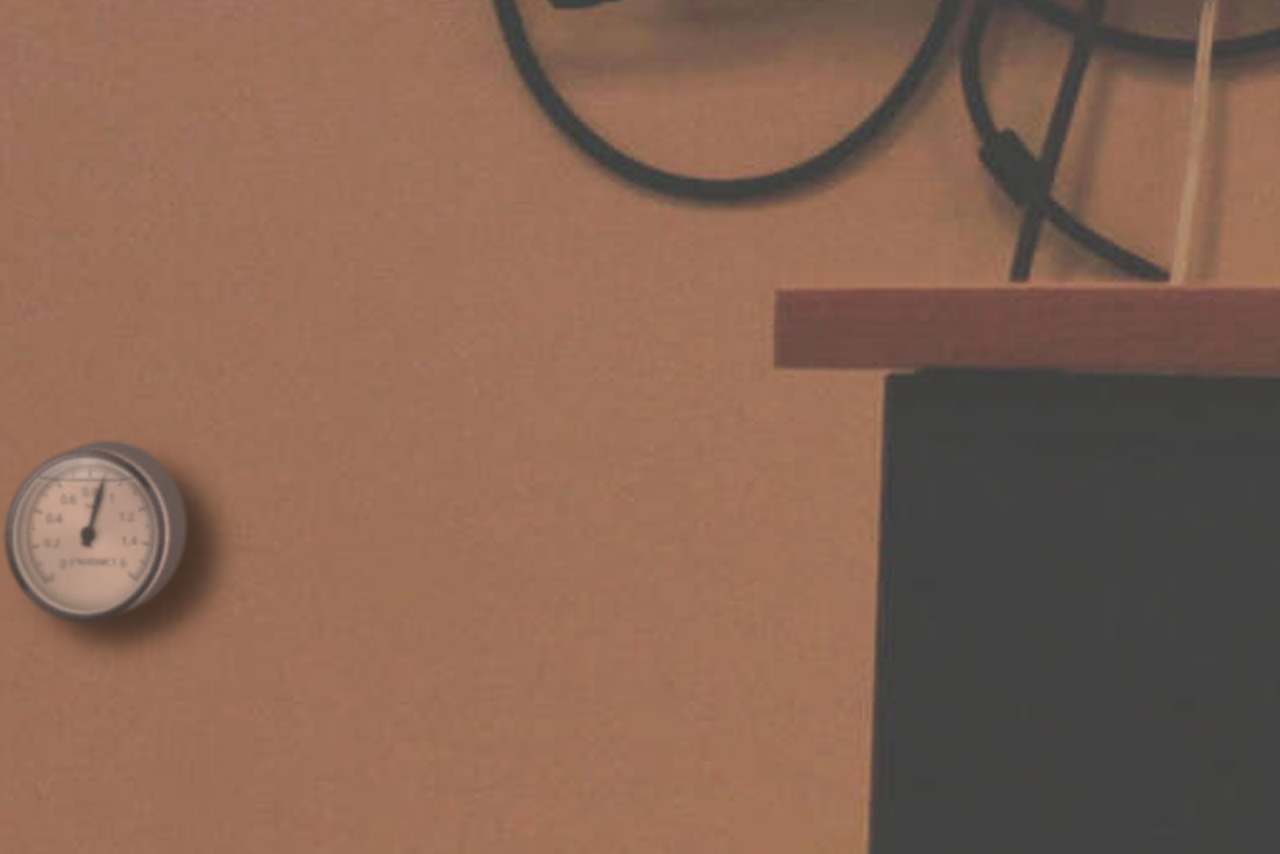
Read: 0.9 bar
